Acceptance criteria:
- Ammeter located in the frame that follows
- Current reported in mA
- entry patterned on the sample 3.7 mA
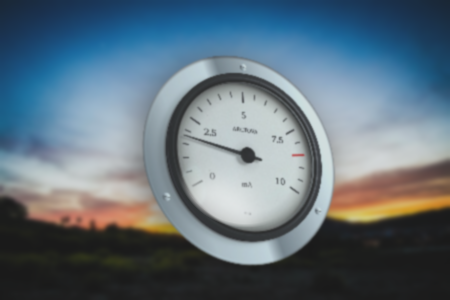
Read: 1.75 mA
